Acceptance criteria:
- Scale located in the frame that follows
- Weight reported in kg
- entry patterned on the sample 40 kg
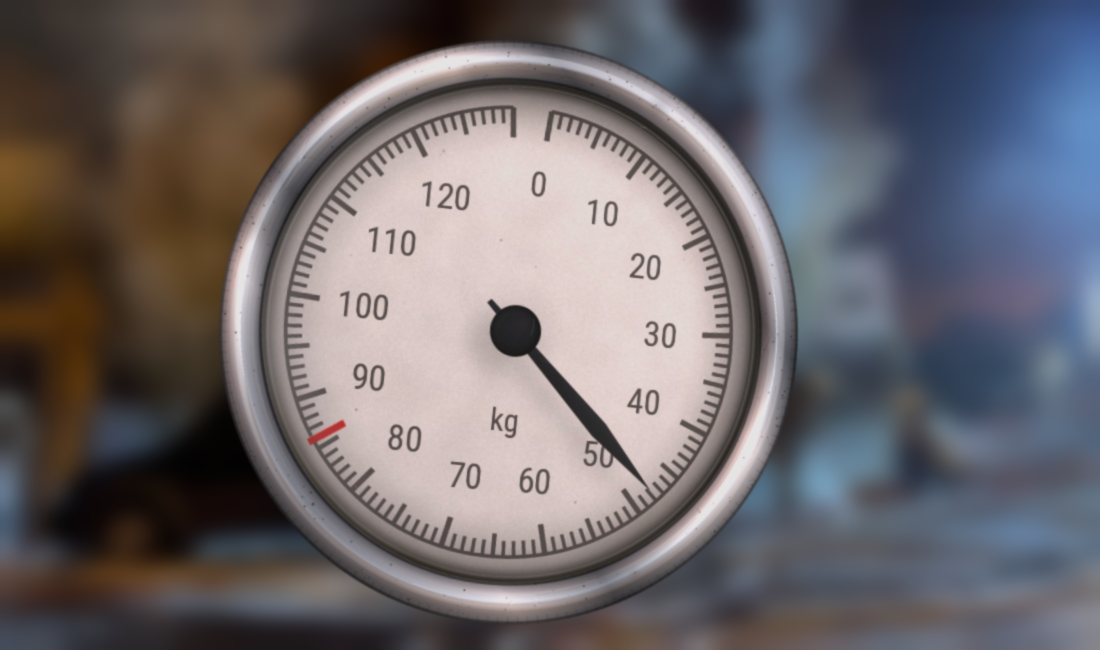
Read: 48 kg
